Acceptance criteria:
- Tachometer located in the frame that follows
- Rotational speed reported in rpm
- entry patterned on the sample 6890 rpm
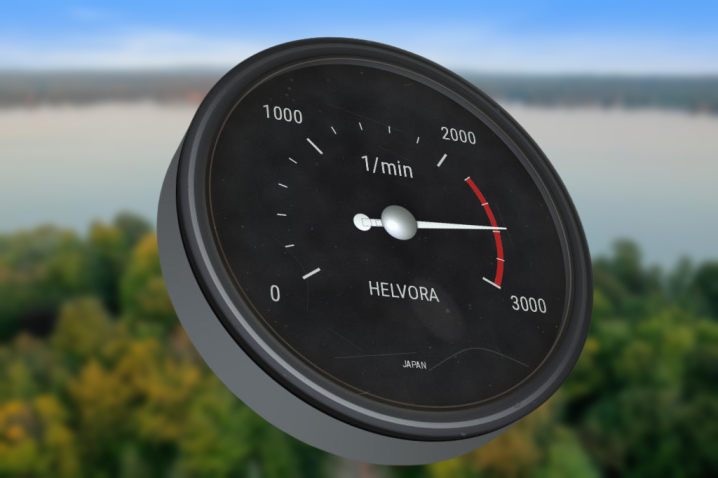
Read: 2600 rpm
